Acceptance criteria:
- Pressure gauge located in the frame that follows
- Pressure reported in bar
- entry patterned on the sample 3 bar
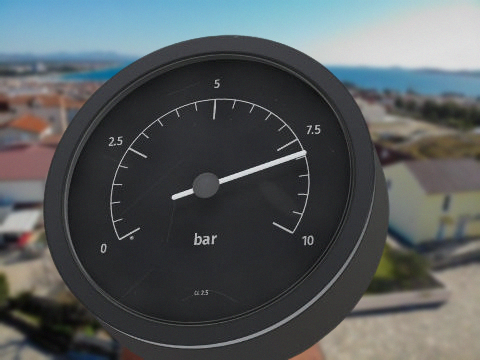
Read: 8 bar
